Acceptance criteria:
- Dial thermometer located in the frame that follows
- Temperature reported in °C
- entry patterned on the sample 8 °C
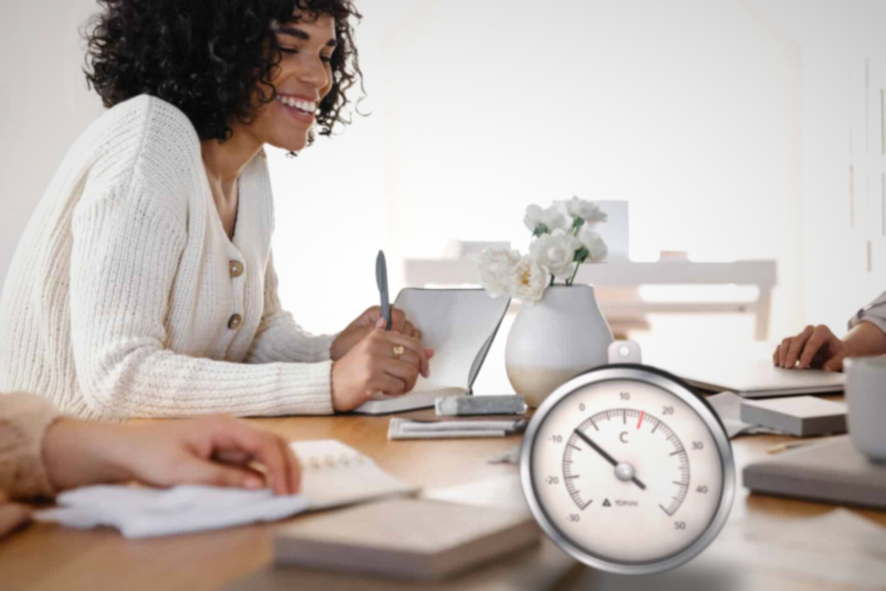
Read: -5 °C
